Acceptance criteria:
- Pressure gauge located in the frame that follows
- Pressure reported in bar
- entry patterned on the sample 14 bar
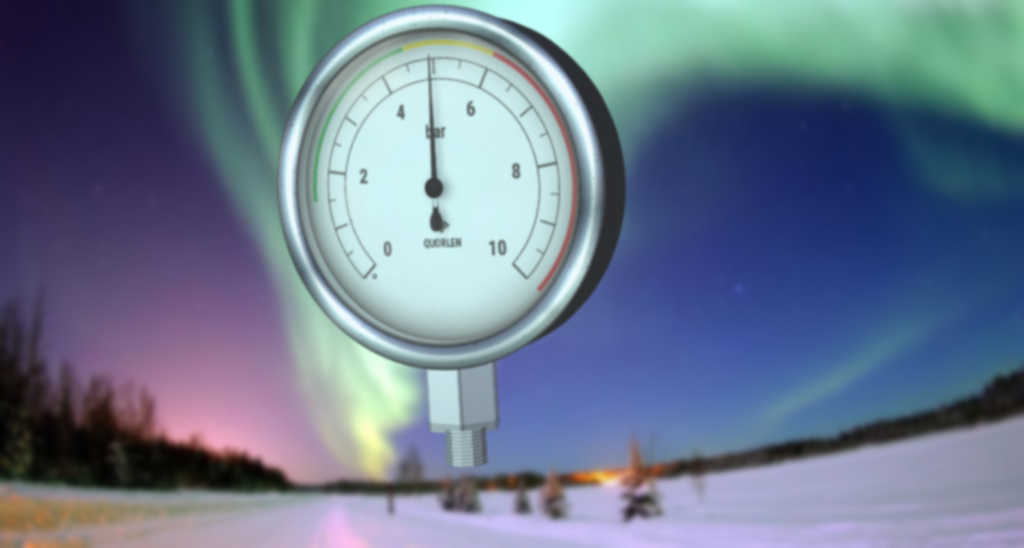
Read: 5 bar
